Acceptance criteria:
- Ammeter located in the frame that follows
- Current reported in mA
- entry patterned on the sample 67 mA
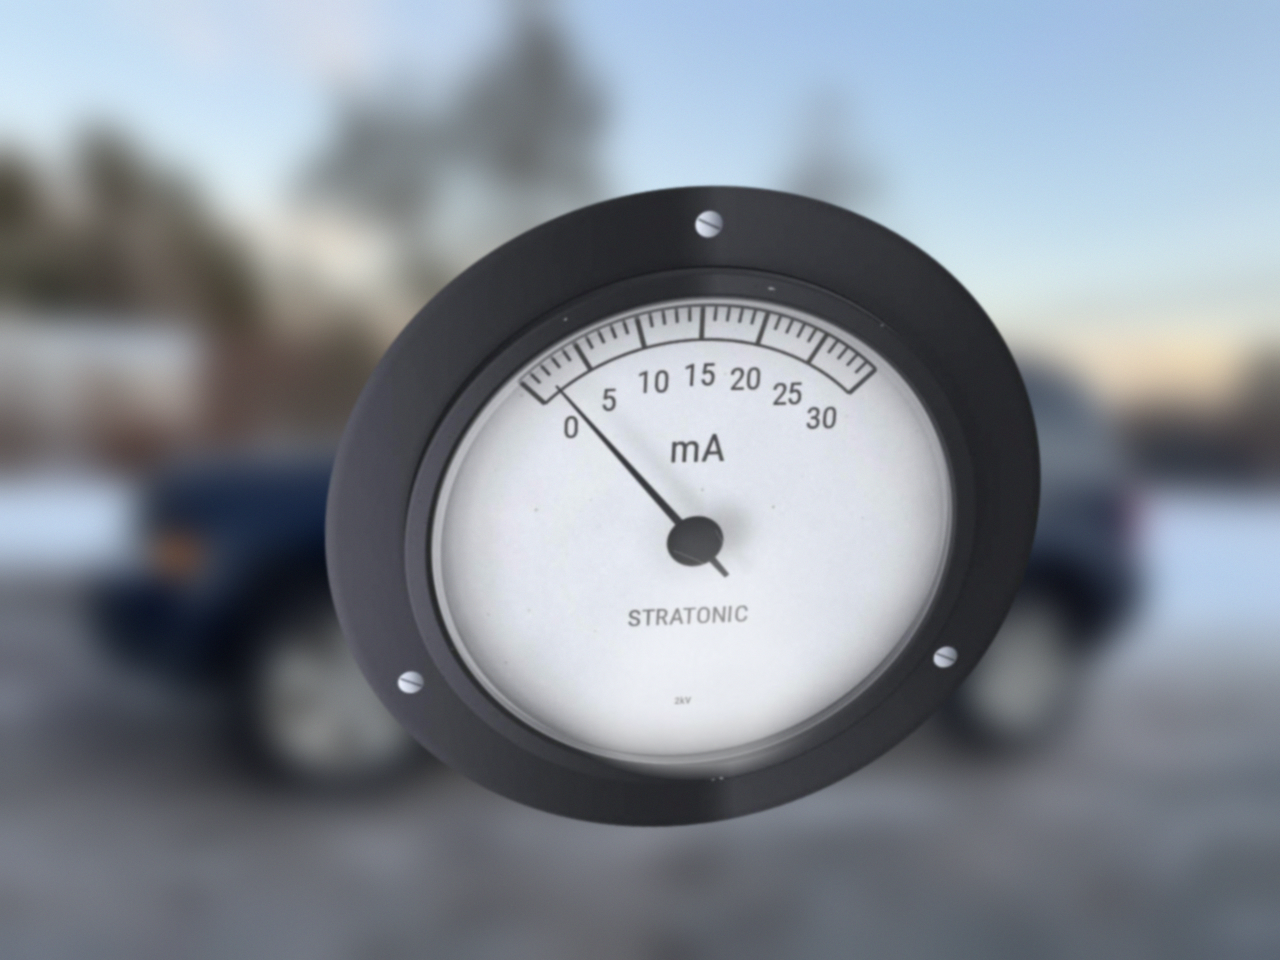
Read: 2 mA
